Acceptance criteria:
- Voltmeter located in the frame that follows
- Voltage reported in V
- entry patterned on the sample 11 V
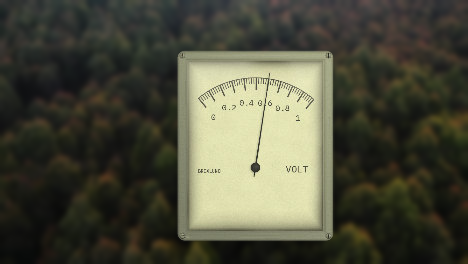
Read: 0.6 V
